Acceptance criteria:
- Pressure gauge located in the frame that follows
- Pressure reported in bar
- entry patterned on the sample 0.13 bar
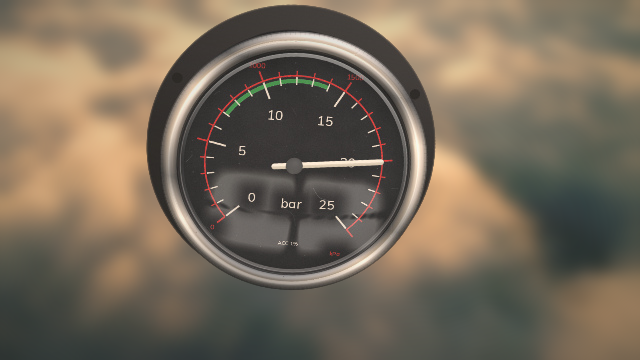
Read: 20 bar
